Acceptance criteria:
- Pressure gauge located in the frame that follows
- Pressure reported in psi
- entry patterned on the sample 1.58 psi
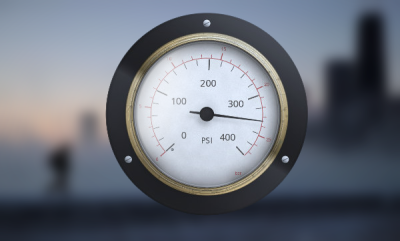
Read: 340 psi
